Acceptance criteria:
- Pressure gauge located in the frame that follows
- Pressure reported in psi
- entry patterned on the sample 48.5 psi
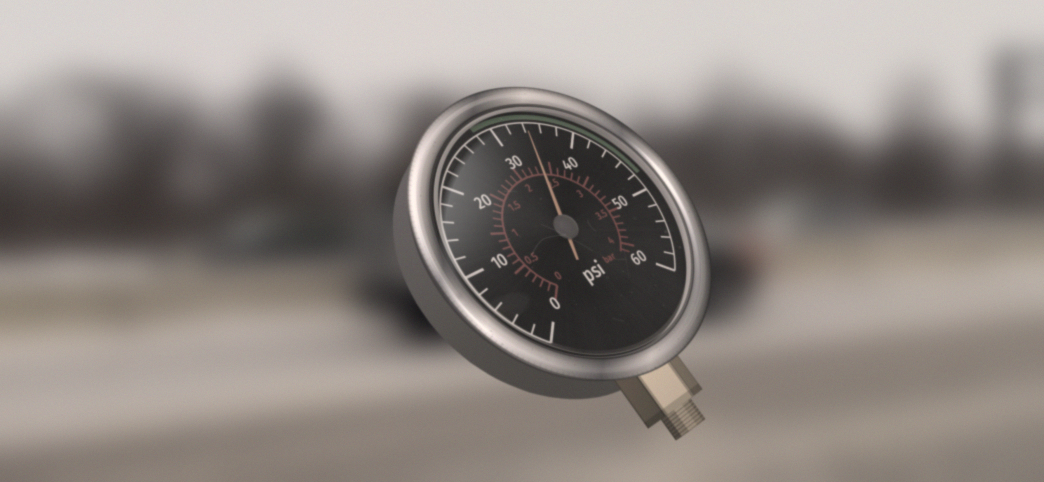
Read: 34 psi
